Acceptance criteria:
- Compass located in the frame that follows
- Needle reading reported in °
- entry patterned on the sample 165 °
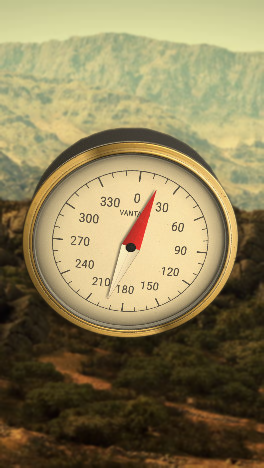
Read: 15 °
